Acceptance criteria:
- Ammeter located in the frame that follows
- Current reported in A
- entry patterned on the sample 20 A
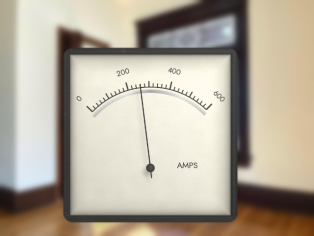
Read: 260 A
